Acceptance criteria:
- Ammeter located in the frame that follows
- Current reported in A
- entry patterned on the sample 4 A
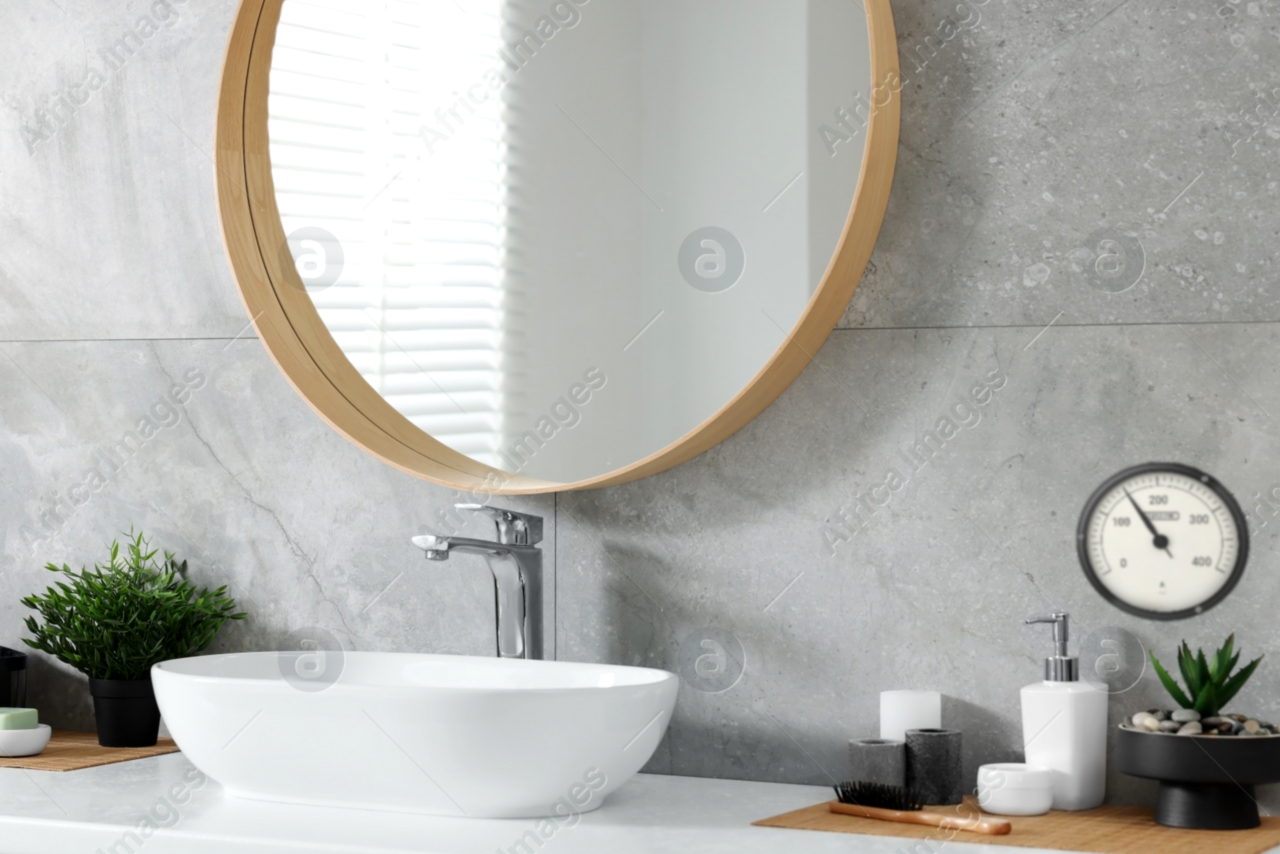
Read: 150 A
